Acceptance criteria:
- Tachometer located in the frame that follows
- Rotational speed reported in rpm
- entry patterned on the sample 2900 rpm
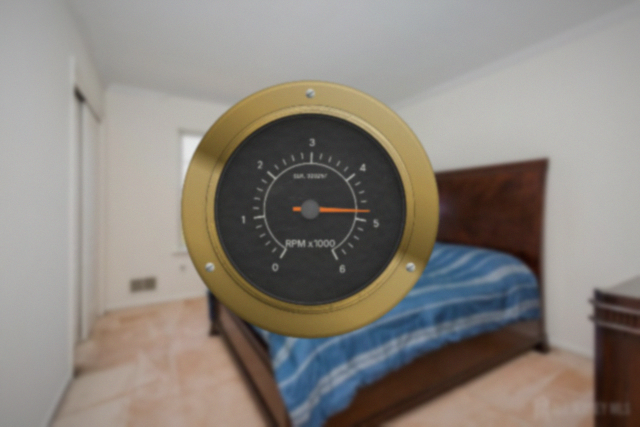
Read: 4800 rpm
